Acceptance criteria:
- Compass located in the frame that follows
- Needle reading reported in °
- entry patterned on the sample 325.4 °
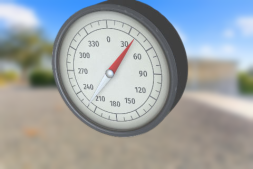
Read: 40 °
